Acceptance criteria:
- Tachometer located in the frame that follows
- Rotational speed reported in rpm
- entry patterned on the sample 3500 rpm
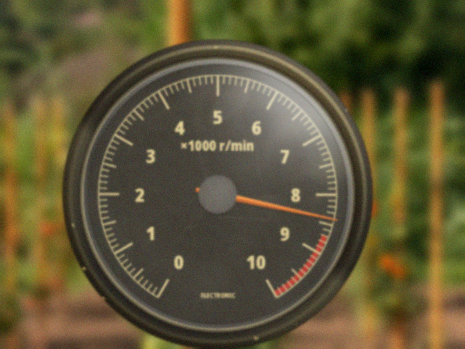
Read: 8400 rpm
